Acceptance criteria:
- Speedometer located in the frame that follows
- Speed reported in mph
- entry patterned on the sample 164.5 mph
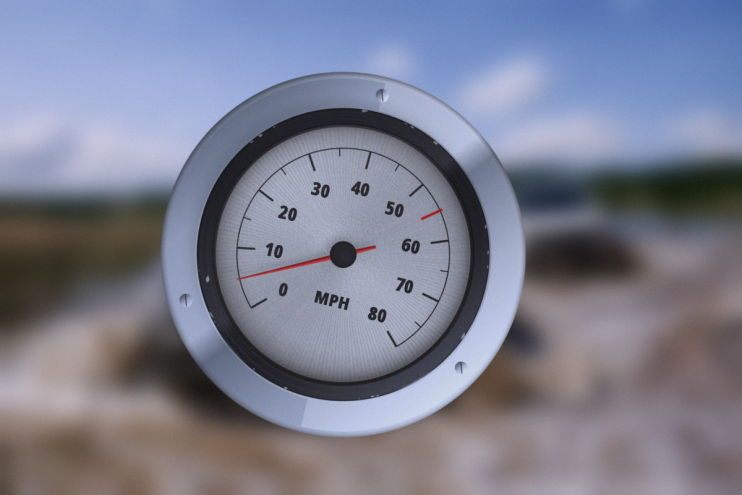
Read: 5 mph
